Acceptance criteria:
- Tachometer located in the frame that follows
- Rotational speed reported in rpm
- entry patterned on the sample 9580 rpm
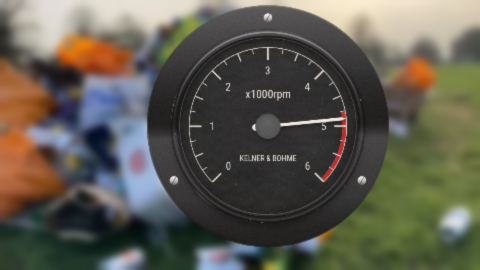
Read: 4875 rpm
